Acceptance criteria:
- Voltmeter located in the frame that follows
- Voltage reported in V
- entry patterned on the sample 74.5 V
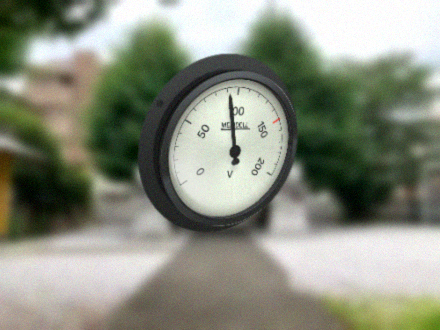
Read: 90 V
